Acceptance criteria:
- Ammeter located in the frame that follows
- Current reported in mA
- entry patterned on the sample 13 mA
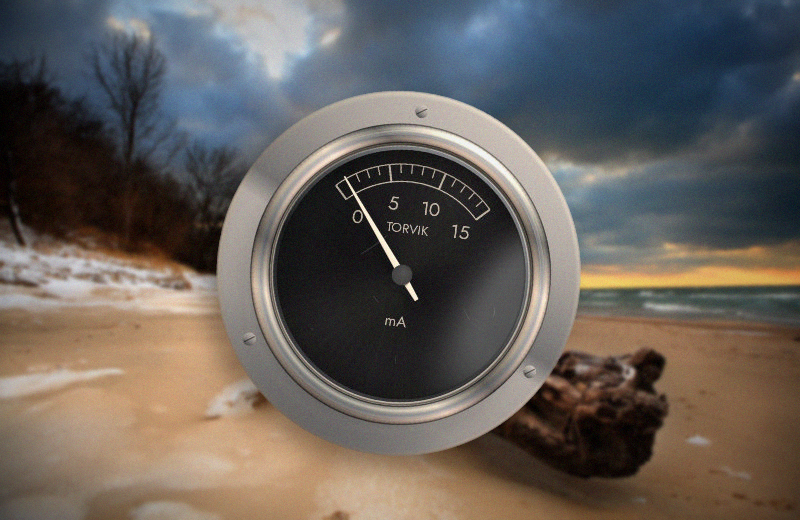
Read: 1 mA
